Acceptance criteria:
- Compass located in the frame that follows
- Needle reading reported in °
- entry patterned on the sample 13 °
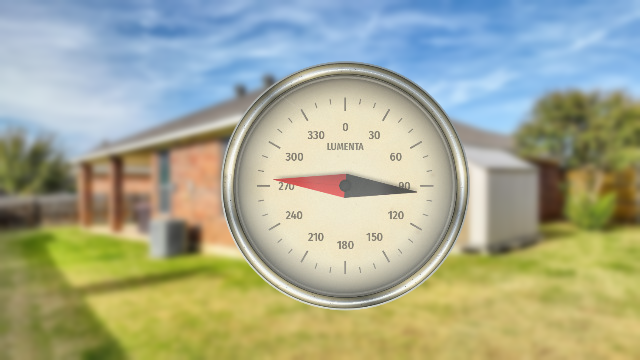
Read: 275 °
